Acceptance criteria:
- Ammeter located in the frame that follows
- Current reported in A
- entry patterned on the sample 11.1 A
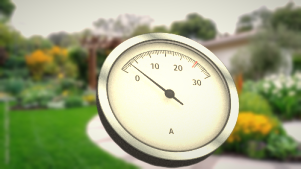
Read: 2.5 A
